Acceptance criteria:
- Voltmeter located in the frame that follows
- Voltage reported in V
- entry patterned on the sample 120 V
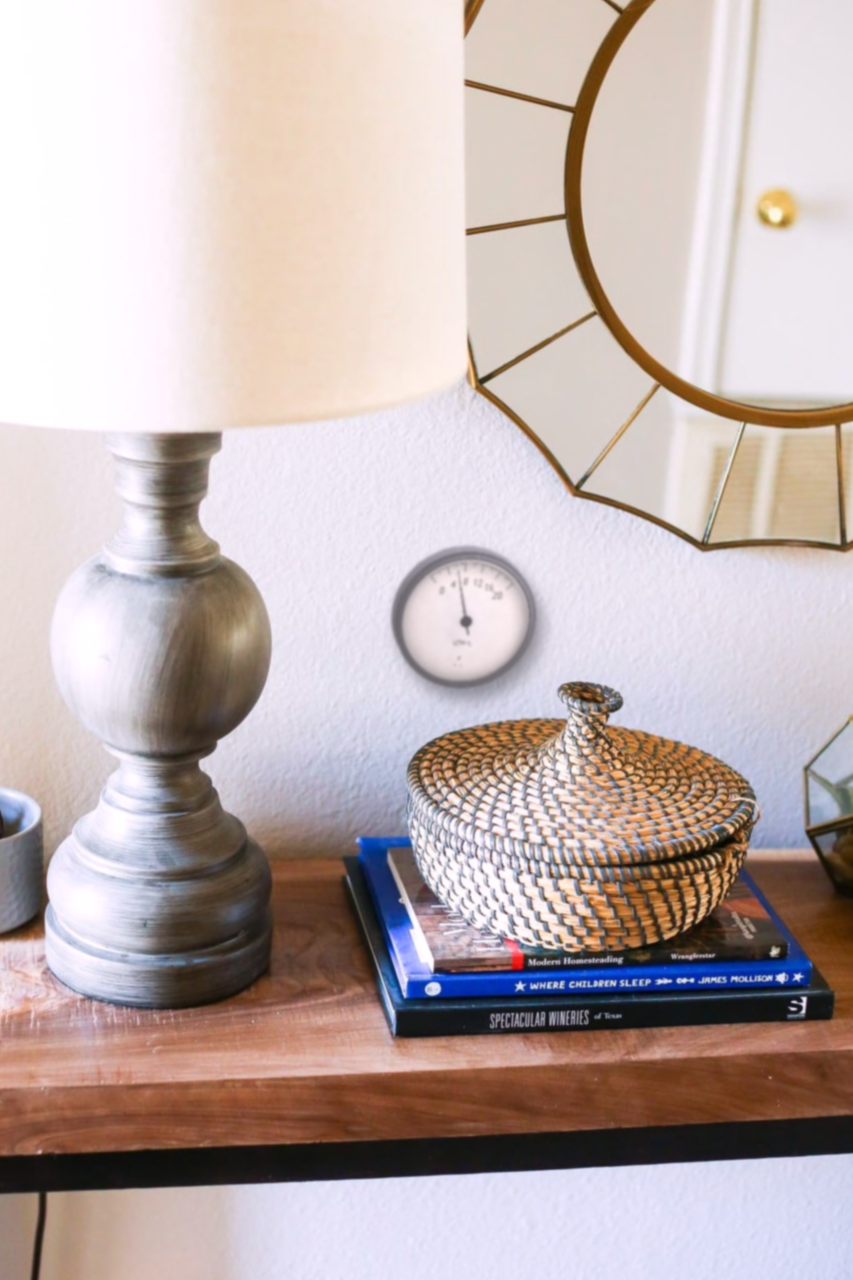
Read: 6 V
